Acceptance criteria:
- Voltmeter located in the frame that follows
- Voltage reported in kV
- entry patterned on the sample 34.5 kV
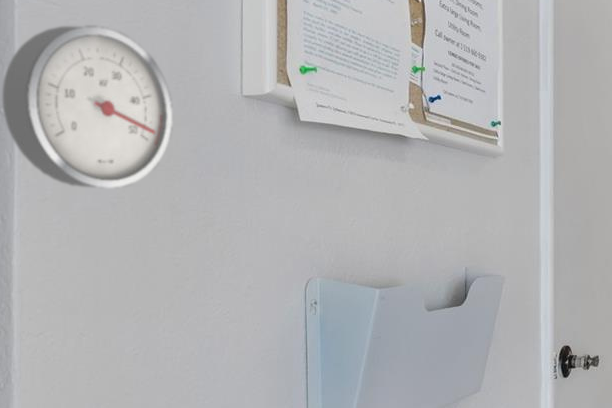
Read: 48 kV
